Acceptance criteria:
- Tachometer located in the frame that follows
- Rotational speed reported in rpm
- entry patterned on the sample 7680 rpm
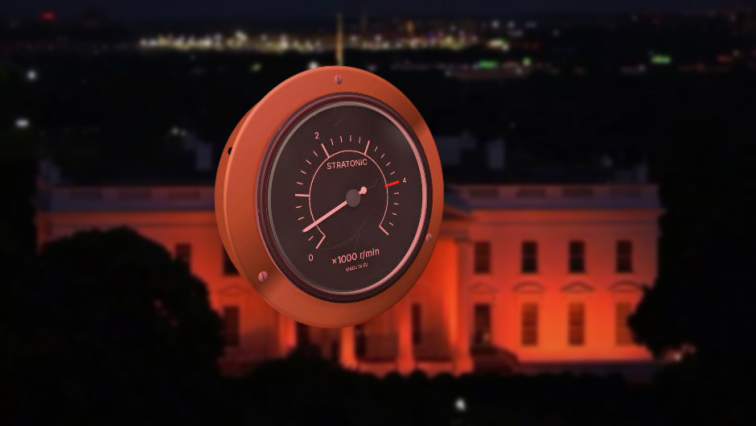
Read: 400 rpm
